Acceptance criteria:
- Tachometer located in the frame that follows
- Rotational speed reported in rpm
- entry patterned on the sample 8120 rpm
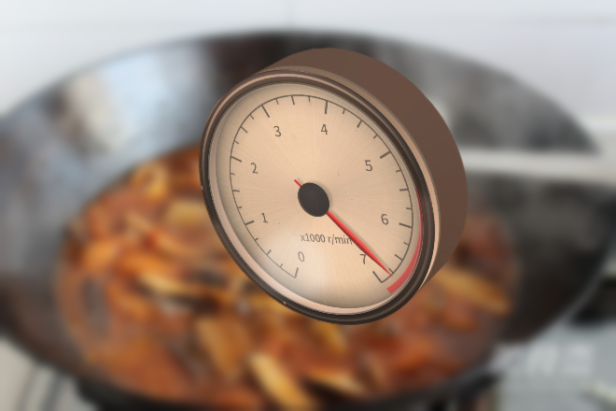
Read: 6750 rpm
